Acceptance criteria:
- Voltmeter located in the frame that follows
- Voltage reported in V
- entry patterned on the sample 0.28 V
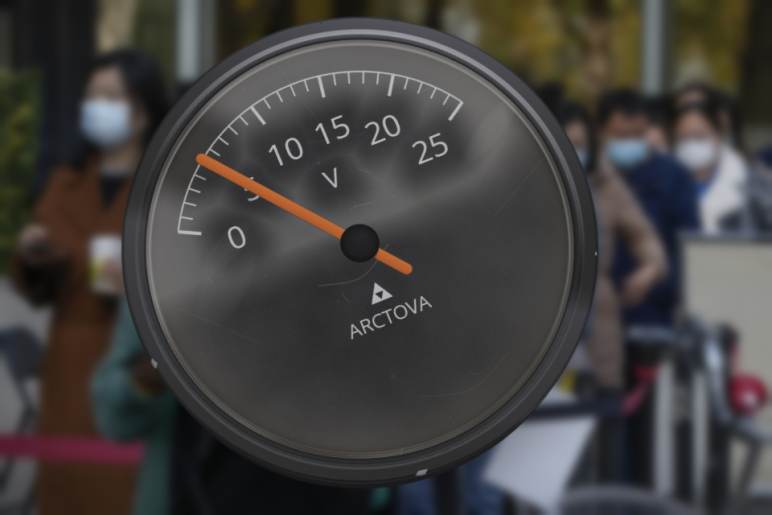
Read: 5 V
